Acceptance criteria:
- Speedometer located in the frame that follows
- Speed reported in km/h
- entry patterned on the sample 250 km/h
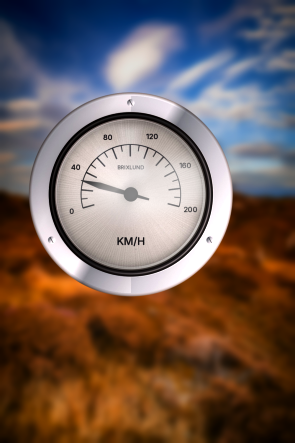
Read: 30 km/h
